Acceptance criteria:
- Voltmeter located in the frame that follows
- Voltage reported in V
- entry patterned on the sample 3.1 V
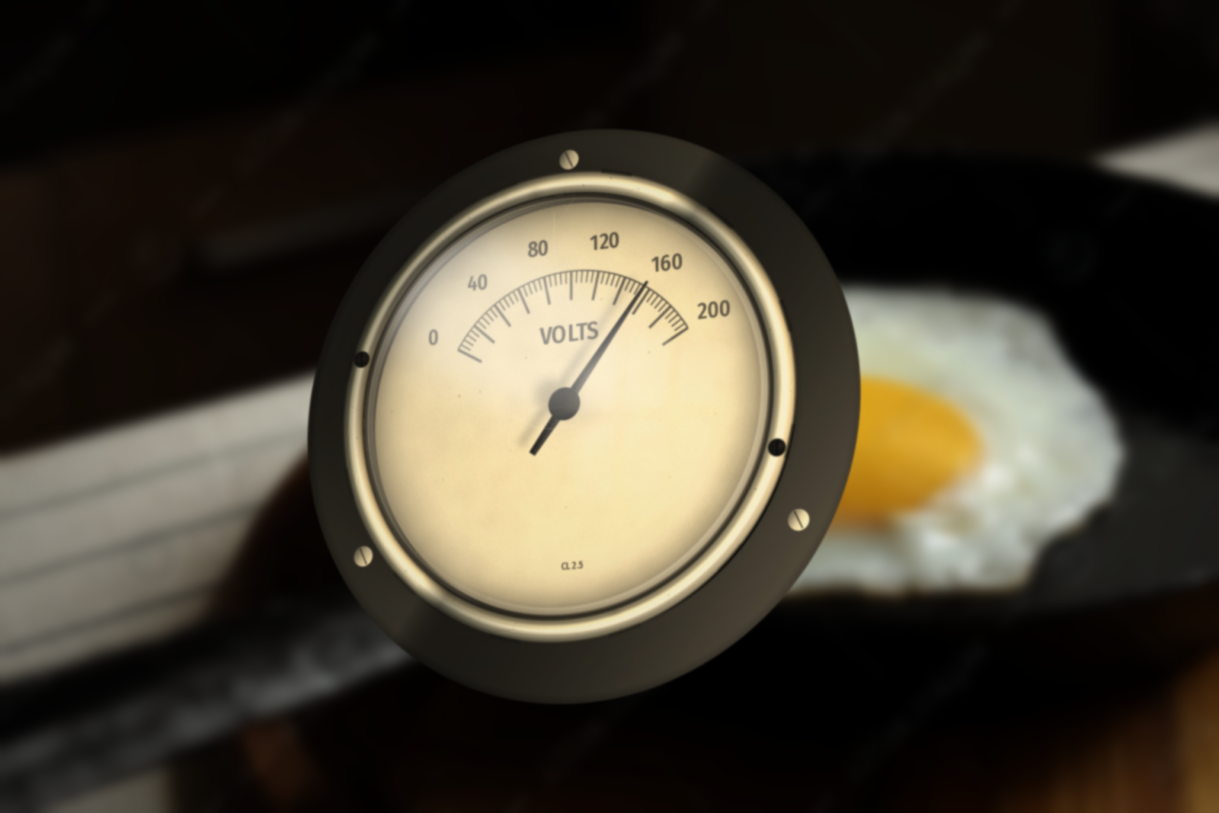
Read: 160 V
